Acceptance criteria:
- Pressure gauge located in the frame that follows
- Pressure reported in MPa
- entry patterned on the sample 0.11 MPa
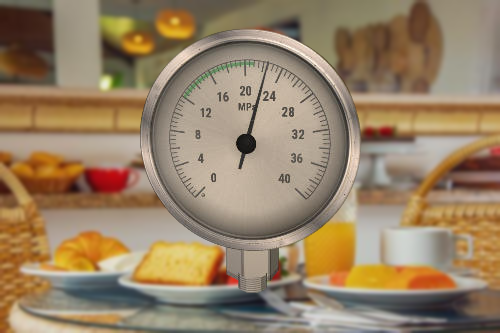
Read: 22.5 MPa
